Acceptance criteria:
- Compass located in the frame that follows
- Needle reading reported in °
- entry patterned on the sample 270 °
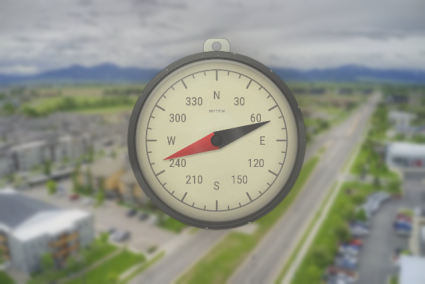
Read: 250 °
